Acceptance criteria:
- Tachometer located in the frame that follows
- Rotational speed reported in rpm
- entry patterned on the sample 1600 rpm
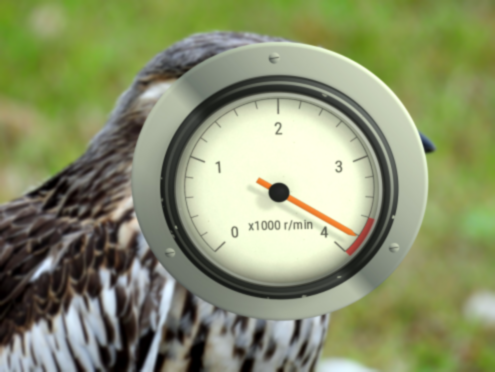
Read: 3800 rpm
